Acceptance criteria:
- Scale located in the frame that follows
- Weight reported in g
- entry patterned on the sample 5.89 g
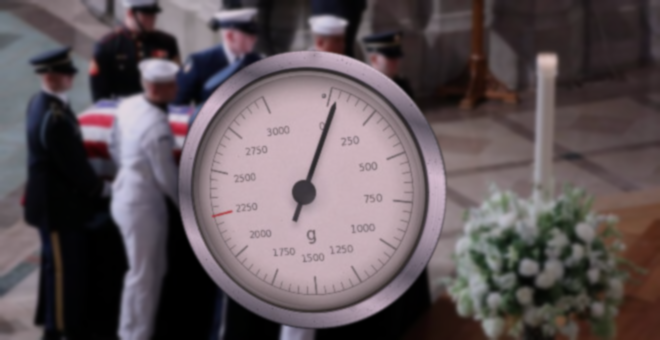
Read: 50 g
